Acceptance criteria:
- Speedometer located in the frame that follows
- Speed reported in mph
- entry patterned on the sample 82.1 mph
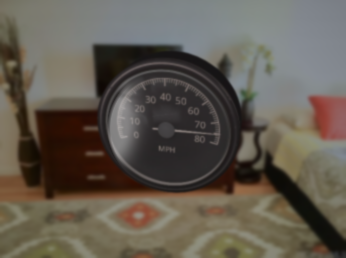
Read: 75 mph
